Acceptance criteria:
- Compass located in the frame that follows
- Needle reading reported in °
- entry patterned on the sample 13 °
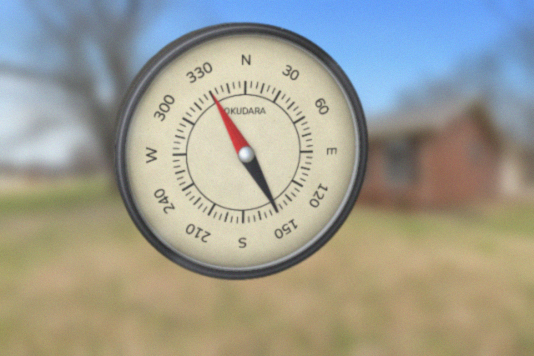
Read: 330 °
